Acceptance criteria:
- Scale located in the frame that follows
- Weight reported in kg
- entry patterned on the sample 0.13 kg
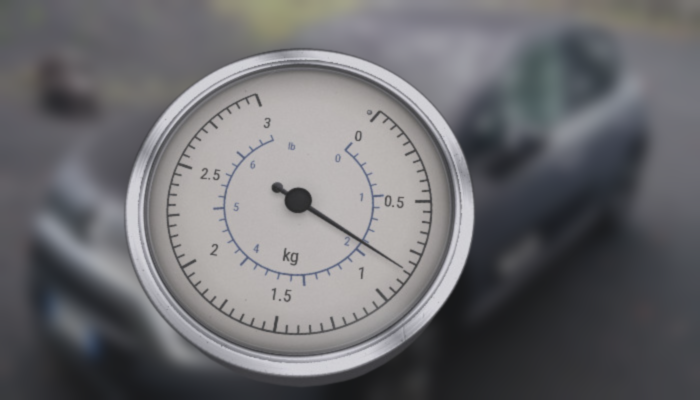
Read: 0.85 kg
